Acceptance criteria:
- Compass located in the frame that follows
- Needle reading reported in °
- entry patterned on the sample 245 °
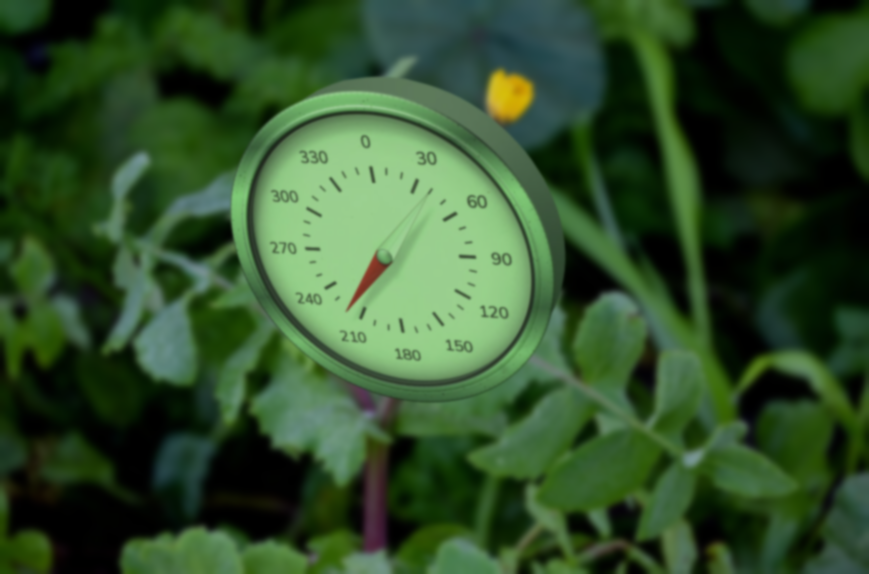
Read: 220 °
